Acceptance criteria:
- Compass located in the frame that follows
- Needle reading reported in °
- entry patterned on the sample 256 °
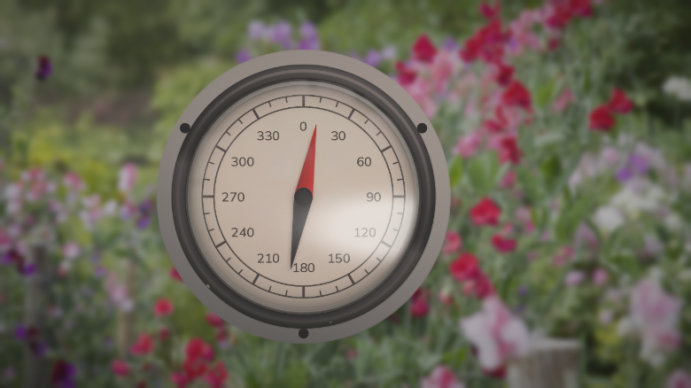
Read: 10 °
